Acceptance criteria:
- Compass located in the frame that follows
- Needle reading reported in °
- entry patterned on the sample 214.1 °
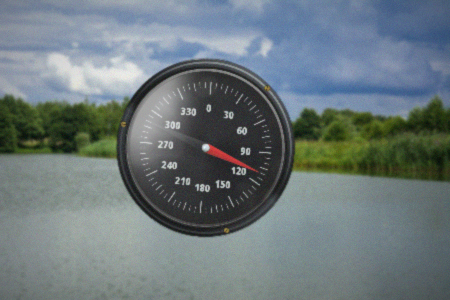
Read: 110 °
